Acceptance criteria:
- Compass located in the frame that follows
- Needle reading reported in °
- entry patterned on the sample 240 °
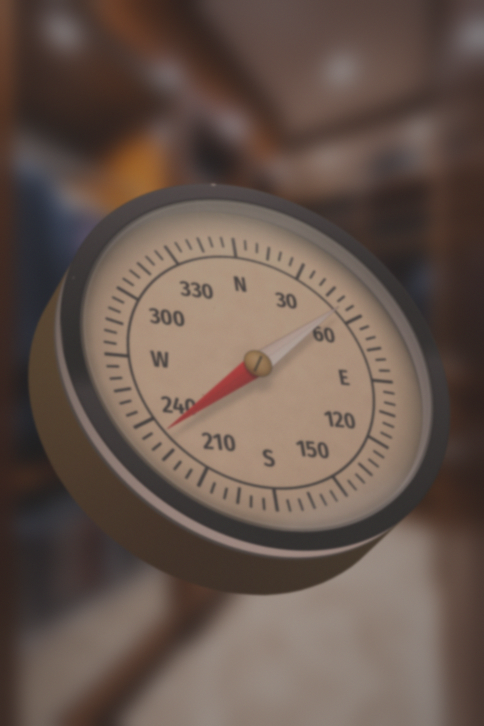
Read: 232.5 °
